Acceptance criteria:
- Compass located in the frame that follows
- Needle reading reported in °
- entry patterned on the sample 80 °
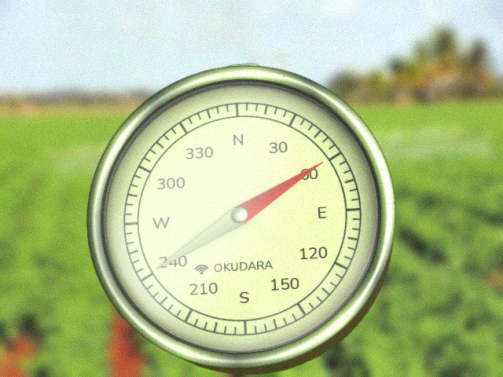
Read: 60 °
